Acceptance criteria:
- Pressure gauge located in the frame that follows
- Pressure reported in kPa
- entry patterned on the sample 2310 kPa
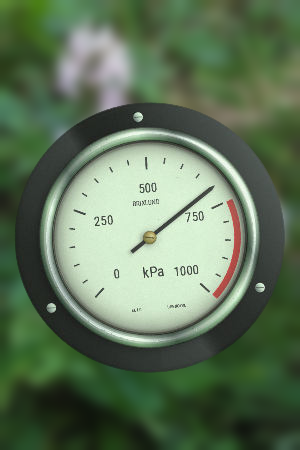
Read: 700 kPa
